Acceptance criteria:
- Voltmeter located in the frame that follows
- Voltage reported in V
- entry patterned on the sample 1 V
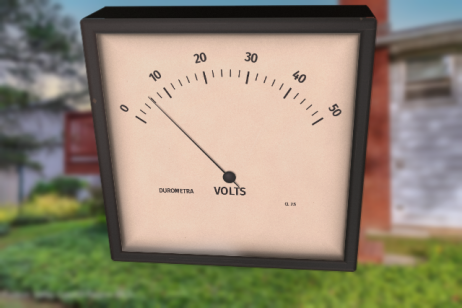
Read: 6 V
